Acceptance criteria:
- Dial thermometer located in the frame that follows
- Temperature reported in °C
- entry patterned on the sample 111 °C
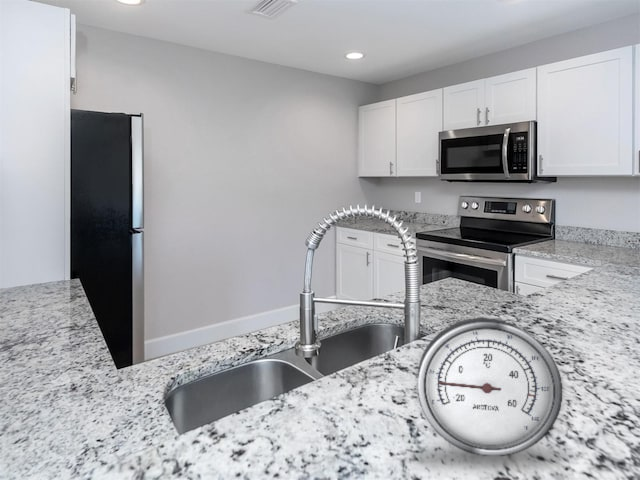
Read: -10 °C
